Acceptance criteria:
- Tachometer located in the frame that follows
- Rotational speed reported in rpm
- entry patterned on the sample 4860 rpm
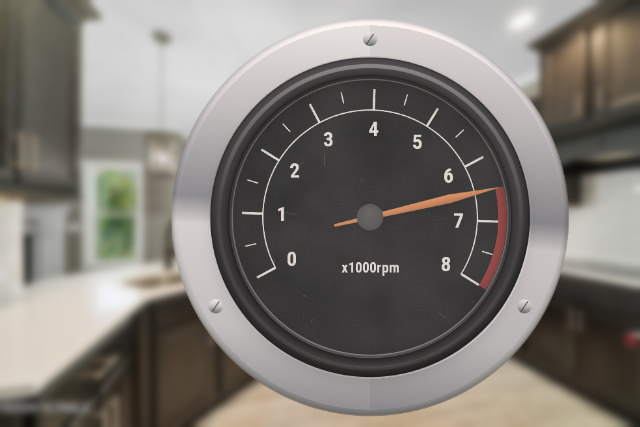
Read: 6500 rpm
